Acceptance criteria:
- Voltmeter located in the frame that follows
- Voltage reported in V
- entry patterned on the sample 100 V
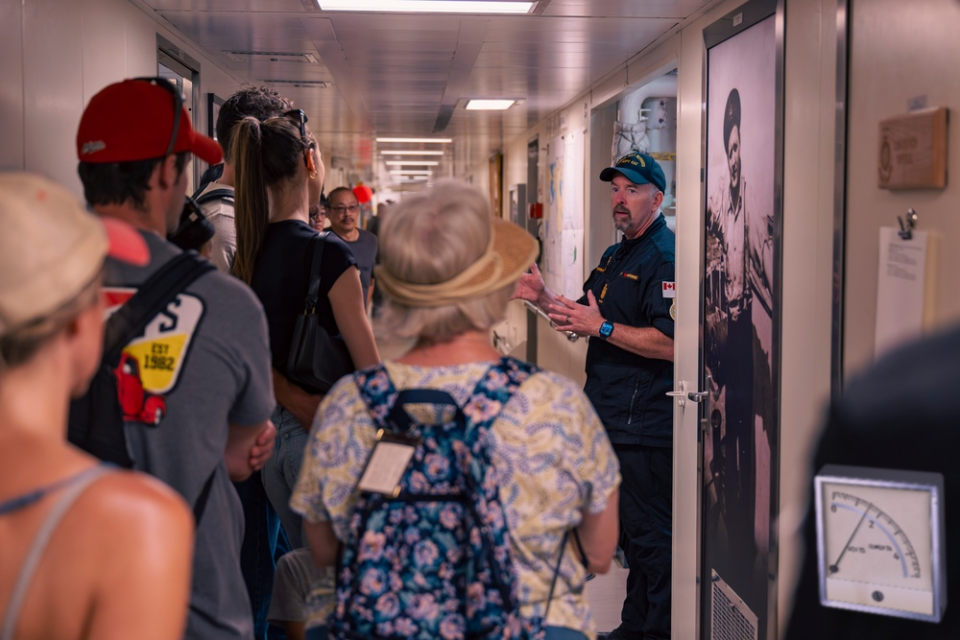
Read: 1.5 V
